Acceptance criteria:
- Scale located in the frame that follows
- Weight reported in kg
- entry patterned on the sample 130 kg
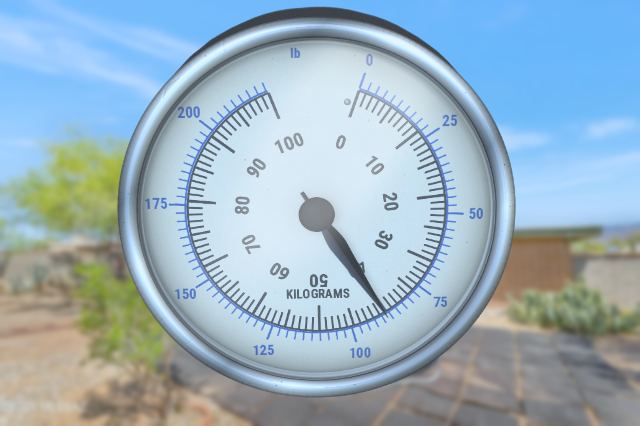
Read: 40 kg
